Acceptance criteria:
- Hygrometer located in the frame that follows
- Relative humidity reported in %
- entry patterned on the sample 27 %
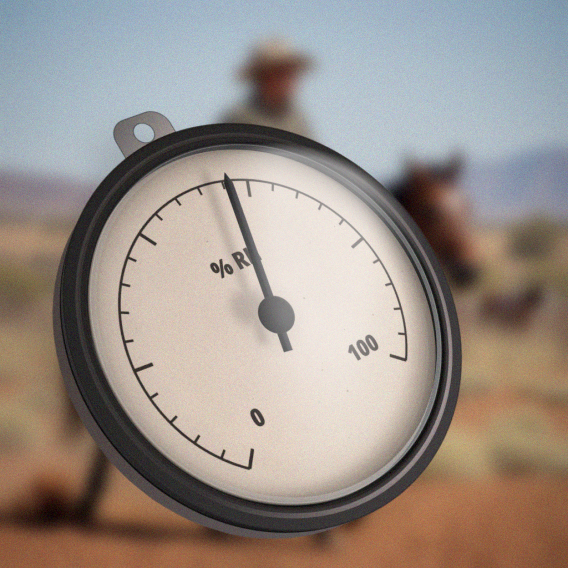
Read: 56 %
